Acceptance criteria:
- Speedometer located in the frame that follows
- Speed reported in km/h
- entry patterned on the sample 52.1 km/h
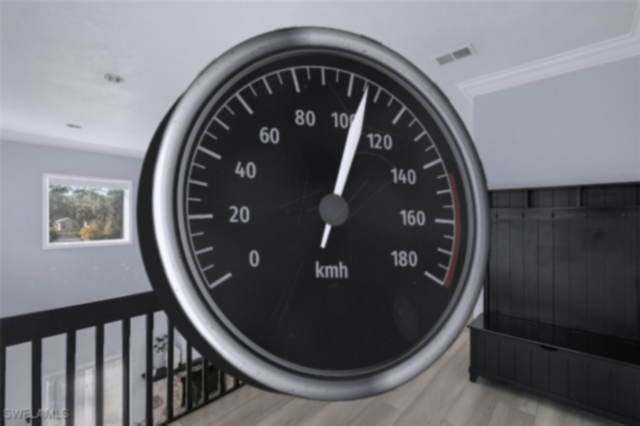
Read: 105 km/h
